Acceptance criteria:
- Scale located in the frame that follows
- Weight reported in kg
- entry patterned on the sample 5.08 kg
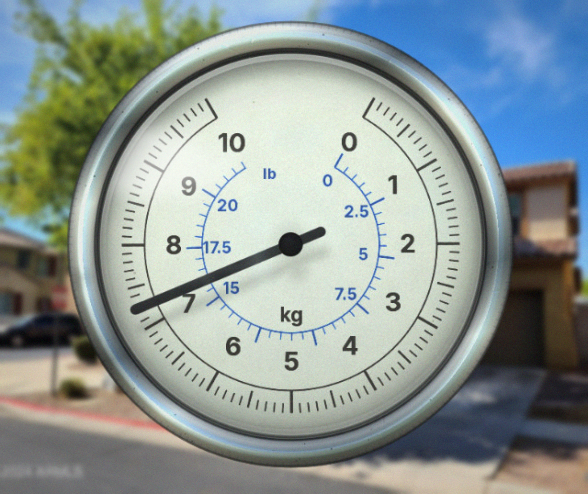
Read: 7.25 kg
